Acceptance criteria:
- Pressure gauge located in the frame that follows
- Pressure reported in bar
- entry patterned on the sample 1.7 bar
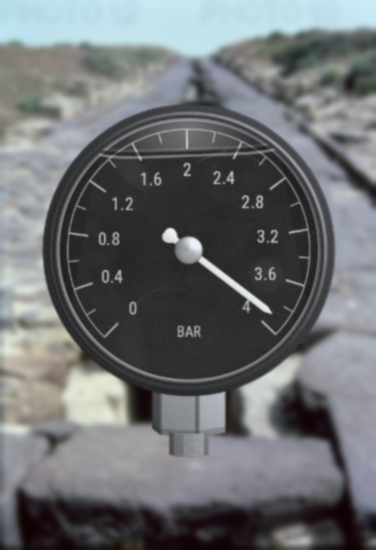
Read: 3.9 bar
